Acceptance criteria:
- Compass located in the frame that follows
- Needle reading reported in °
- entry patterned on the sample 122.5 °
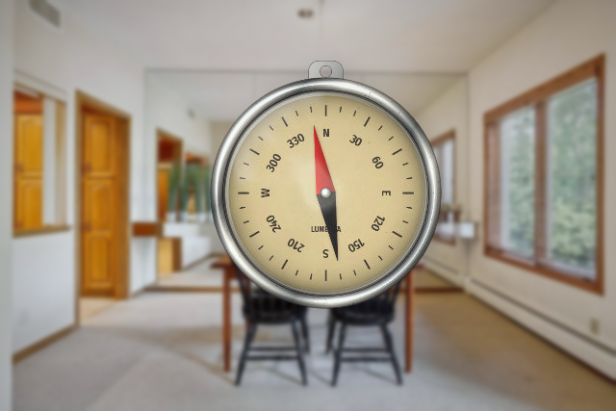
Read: 350 °
